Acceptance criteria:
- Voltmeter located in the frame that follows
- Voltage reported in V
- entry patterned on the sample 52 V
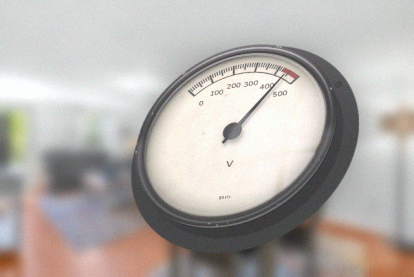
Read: 450 V
